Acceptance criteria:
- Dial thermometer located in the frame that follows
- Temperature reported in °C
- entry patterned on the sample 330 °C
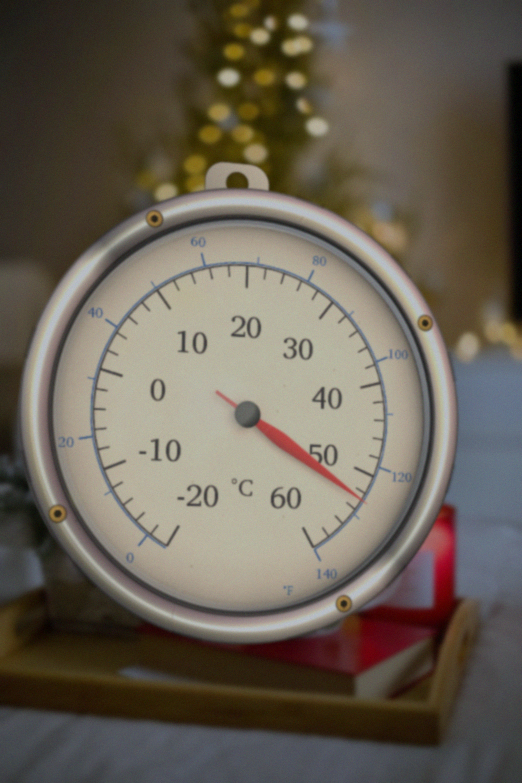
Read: 53 °C
